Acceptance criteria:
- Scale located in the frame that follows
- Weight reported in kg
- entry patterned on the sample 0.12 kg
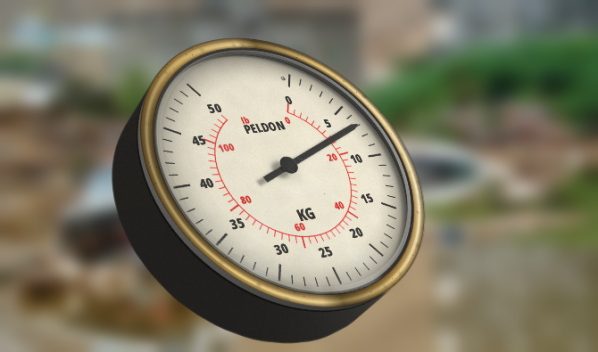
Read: 7 kg
